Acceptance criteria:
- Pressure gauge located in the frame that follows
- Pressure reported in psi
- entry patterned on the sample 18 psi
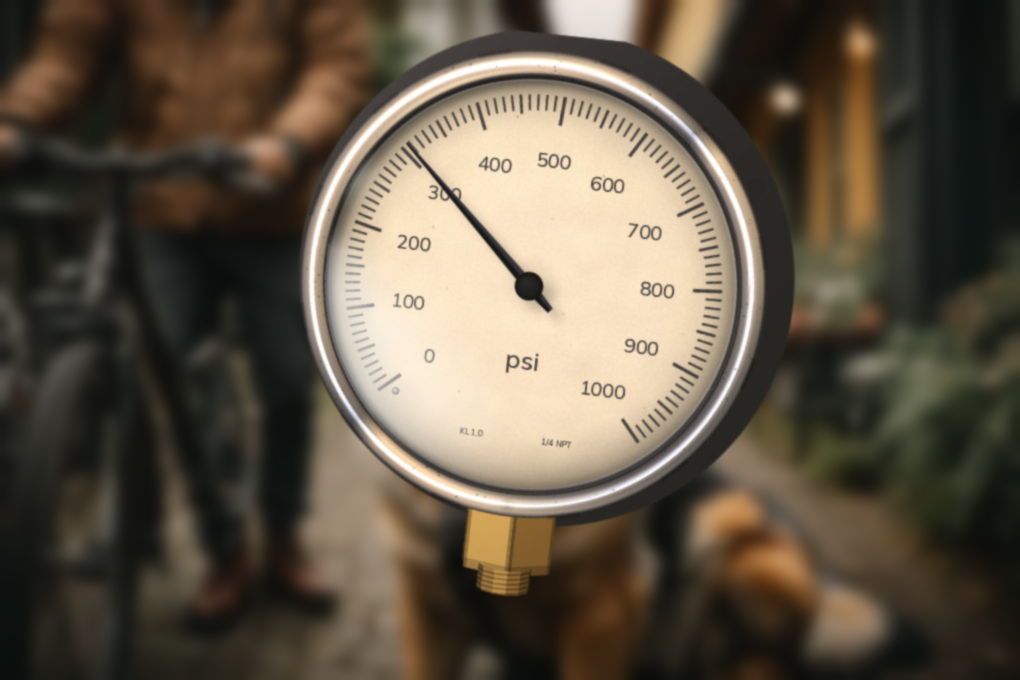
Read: 310 psi
